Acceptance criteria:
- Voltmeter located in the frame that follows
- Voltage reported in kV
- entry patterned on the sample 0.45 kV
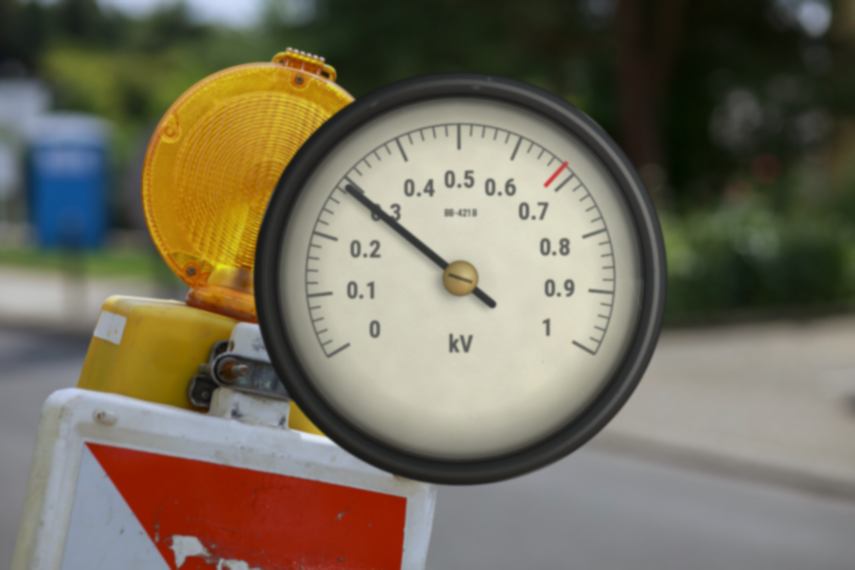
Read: 0.29 kV
